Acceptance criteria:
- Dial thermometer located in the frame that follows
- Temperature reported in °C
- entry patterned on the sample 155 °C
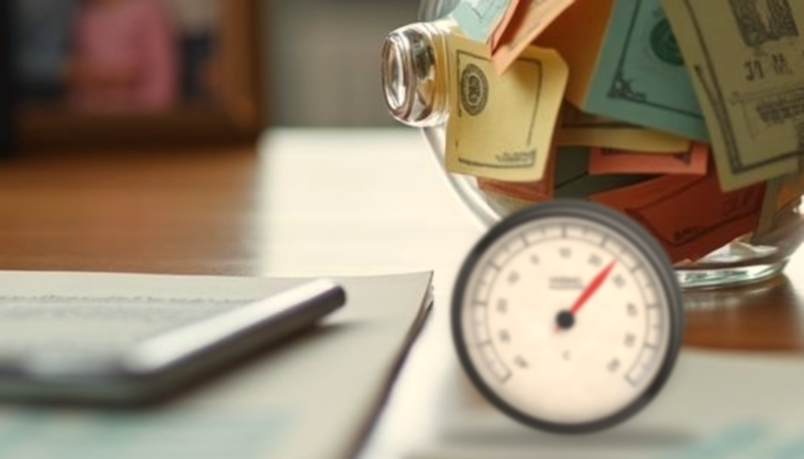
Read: 25 °C
